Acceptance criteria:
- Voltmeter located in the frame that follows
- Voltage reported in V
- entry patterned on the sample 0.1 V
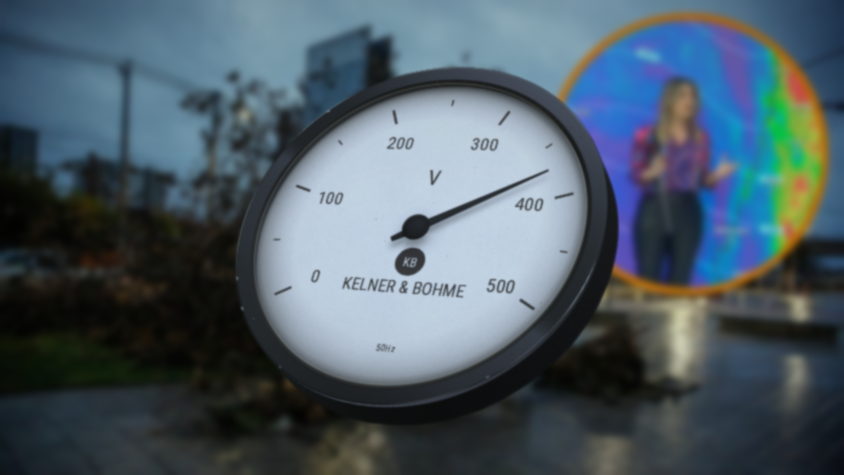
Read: 375 V
